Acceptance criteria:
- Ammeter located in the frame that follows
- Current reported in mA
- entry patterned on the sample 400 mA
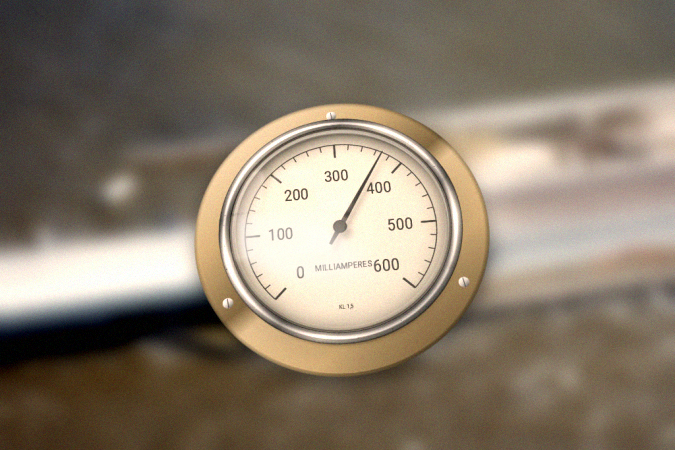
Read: 370 mA
